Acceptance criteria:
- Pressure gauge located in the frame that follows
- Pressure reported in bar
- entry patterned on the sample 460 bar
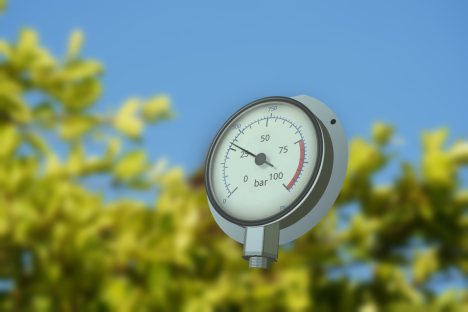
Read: 27.5 bar
